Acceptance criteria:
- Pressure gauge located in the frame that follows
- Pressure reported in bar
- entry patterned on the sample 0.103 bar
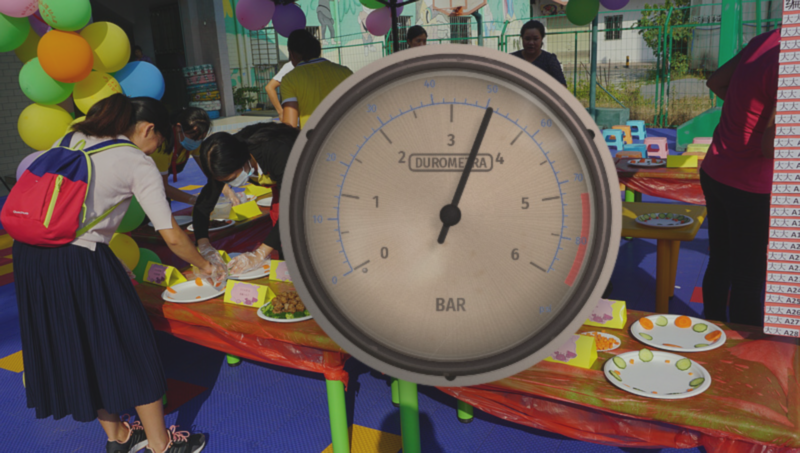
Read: 3.5 bar
